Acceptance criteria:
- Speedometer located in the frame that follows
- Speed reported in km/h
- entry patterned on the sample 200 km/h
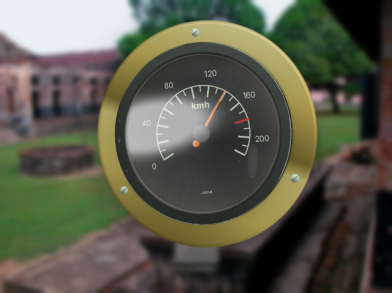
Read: 140 km/h
